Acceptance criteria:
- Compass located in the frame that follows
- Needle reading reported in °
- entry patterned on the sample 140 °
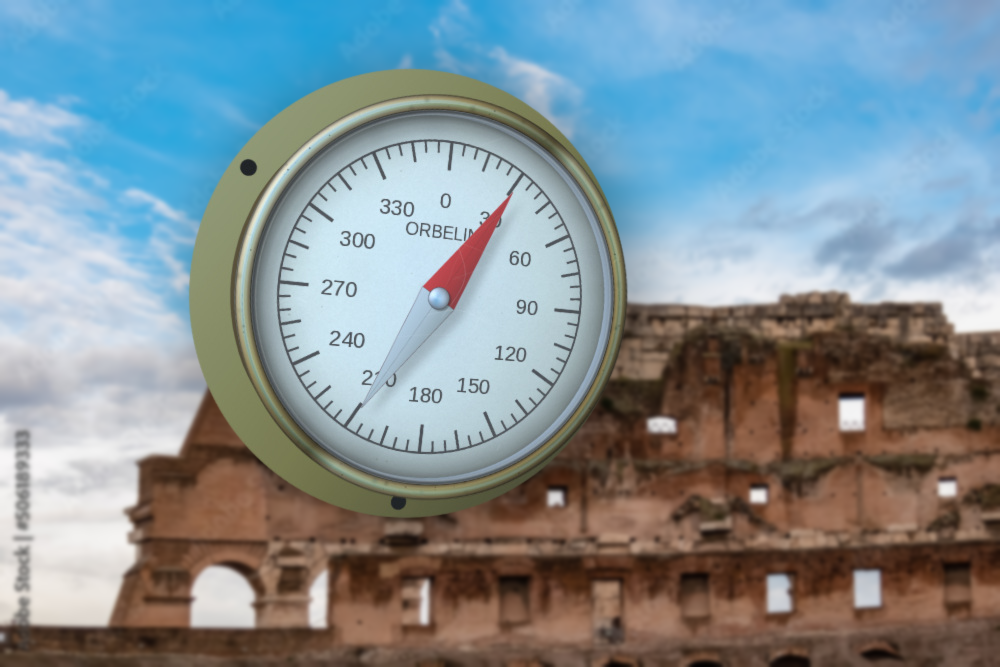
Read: 30 °
